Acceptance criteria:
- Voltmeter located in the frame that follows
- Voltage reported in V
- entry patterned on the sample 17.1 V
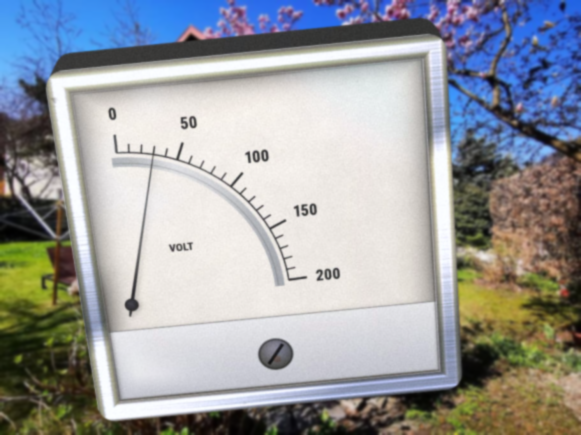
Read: 30 V
